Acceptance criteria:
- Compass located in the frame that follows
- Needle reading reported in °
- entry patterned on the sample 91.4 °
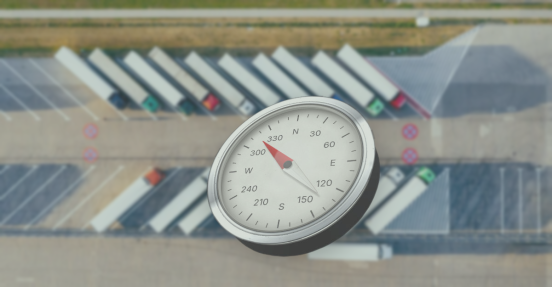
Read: 315 °
